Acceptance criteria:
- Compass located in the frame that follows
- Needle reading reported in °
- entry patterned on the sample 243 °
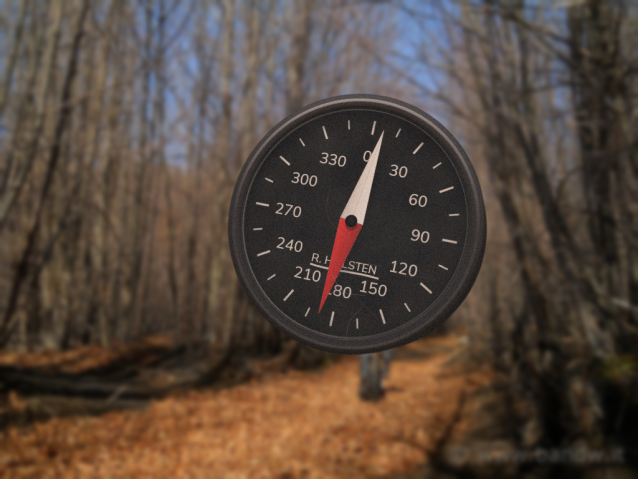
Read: 187.5 °
